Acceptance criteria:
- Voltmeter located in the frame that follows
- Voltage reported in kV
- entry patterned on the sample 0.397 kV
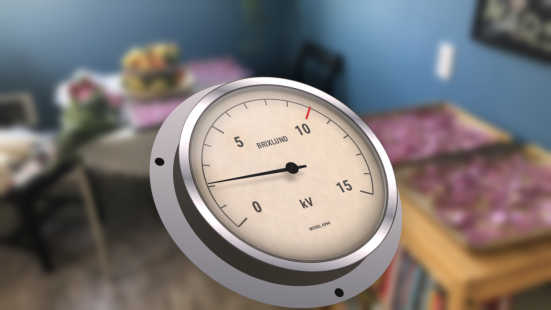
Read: 2 kV
